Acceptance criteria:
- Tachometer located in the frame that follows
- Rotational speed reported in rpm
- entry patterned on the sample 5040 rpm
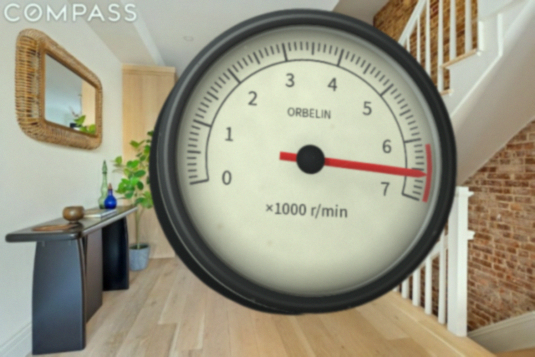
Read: 6600 rpm
